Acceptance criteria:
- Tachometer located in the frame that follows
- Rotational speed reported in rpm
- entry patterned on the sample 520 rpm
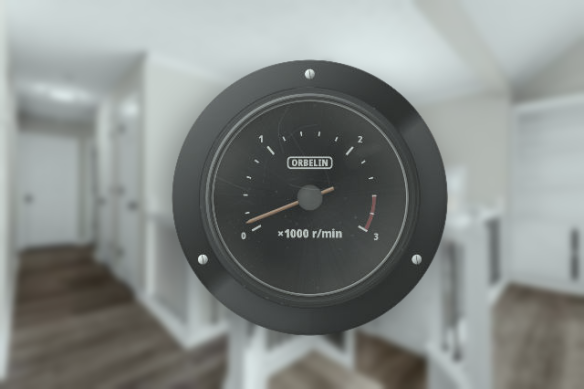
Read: 100 rpm
